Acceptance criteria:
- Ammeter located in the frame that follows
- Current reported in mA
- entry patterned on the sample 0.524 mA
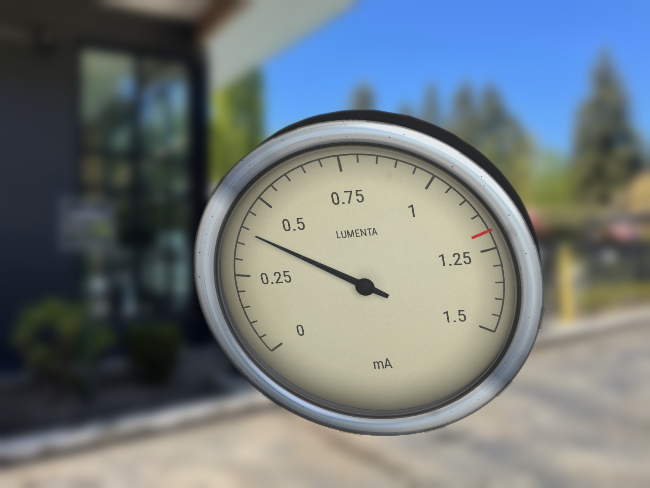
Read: 0.4 mA
